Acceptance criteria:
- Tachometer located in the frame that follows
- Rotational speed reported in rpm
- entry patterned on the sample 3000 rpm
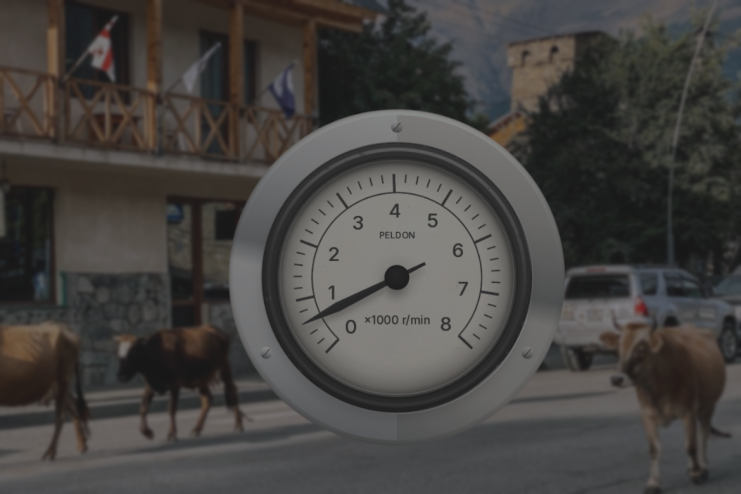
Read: 600 rpm
